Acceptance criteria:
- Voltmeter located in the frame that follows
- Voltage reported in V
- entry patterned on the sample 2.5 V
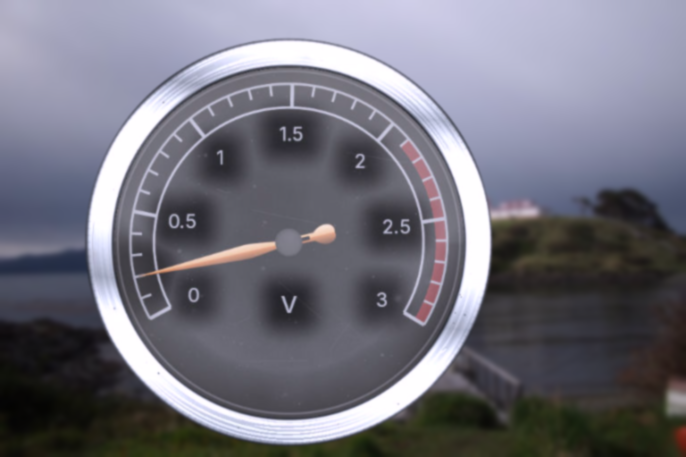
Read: 0.2 V
